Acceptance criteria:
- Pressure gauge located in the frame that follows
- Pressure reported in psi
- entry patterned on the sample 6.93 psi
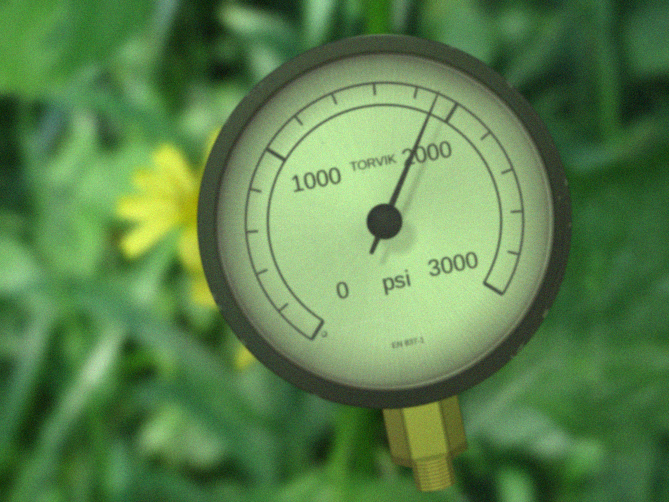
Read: 1900 psi
